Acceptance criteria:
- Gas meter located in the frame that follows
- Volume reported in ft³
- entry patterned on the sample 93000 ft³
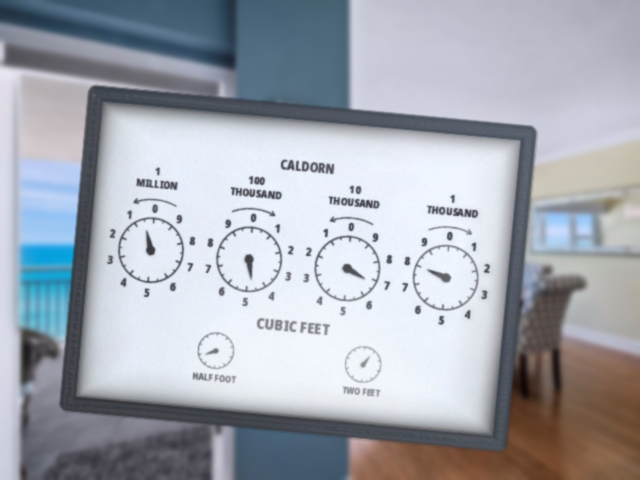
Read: 46800 ft³
